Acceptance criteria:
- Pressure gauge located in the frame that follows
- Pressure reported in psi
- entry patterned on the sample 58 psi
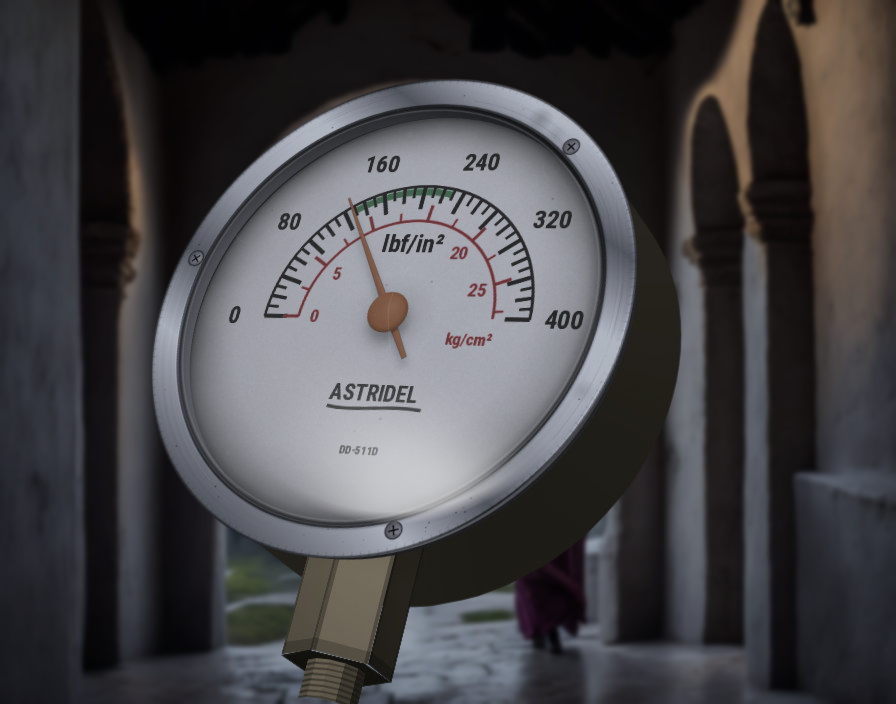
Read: 130 psi
